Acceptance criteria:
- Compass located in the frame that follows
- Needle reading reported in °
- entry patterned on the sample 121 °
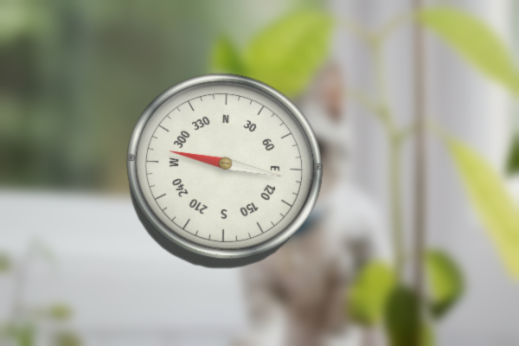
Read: 280 °
